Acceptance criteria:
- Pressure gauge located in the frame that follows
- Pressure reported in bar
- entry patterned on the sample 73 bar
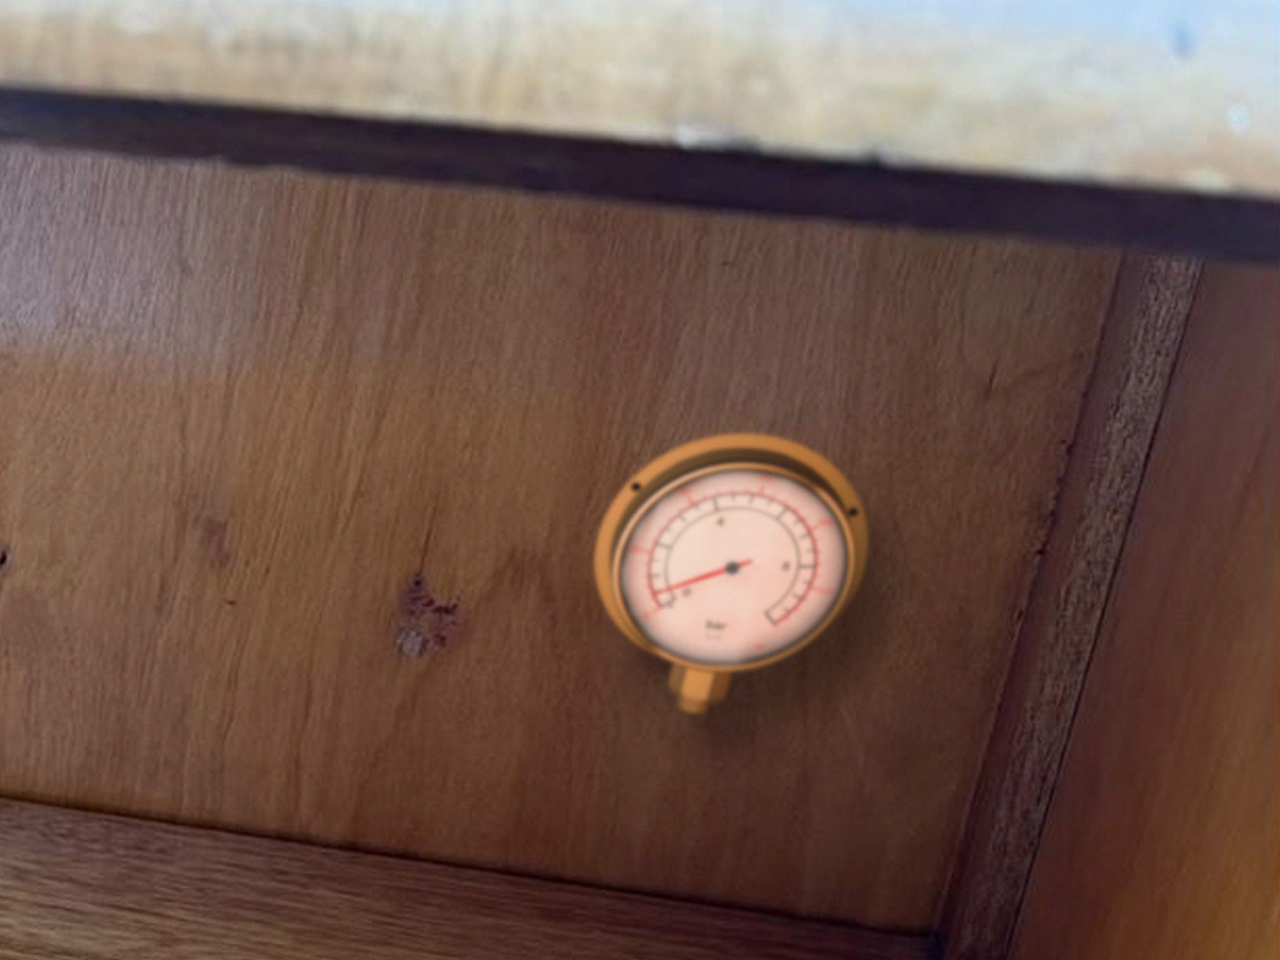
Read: 0.5 bar
